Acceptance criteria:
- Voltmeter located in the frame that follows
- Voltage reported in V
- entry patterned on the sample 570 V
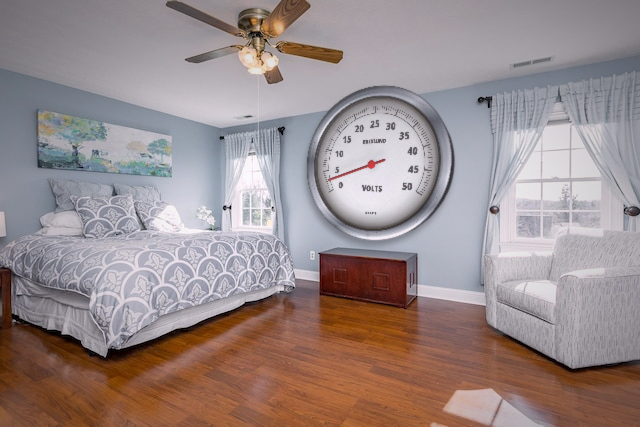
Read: 2.5 V
